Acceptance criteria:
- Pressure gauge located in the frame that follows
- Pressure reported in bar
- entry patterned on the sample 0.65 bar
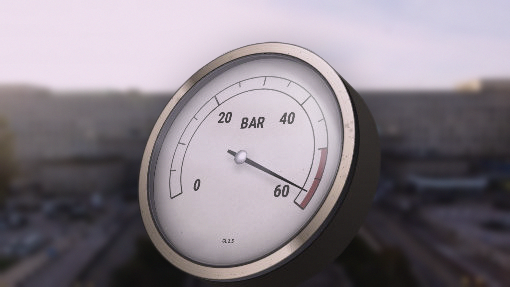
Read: 57.5 bar
